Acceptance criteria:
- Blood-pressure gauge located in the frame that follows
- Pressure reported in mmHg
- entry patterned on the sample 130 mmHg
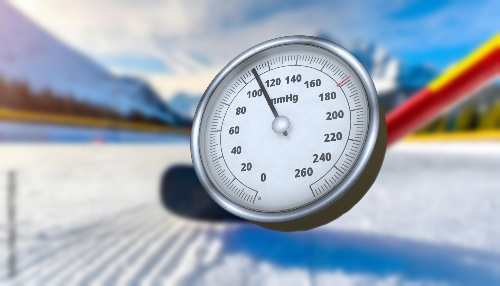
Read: 110 mmHg
